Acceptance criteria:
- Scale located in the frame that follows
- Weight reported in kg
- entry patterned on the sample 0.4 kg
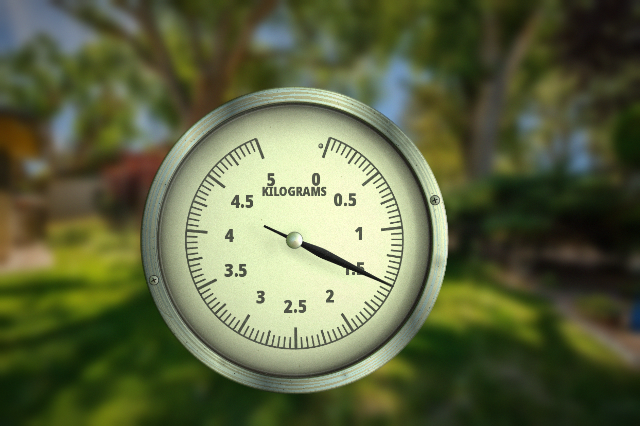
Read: 1.5 kg
